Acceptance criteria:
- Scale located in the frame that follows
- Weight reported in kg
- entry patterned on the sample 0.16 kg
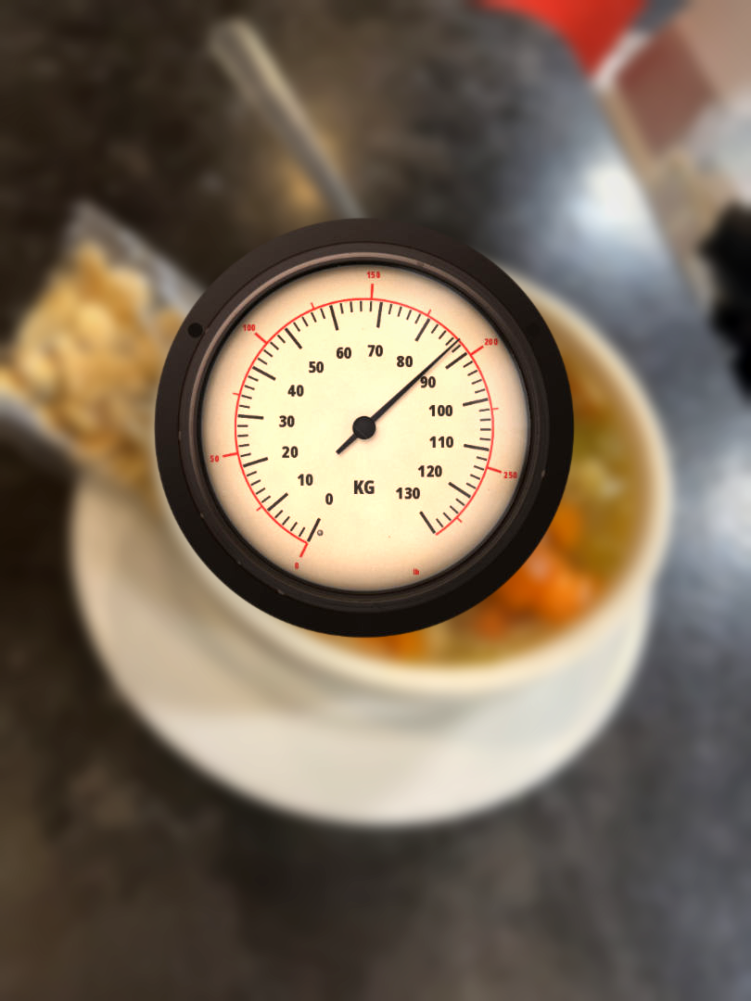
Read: 87 kg
